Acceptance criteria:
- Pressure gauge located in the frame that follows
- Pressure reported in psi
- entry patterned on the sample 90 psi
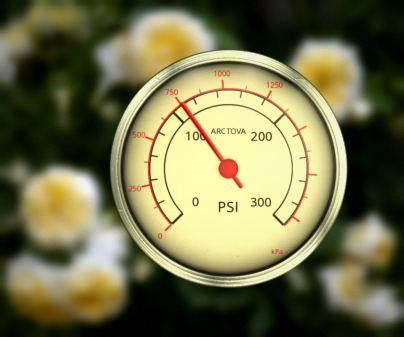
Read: 110 psi
